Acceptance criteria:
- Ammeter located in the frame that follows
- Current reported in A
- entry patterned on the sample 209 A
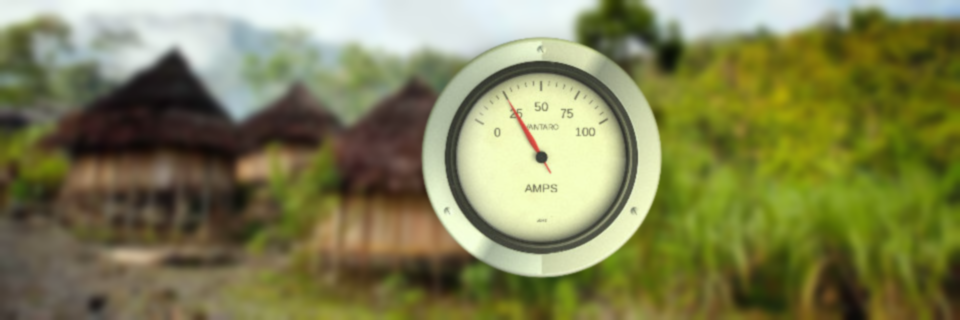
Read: 25 A
